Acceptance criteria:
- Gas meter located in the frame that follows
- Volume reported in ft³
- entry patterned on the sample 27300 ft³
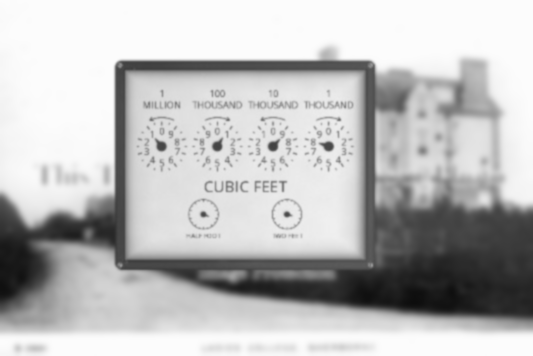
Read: 108800 ft³
